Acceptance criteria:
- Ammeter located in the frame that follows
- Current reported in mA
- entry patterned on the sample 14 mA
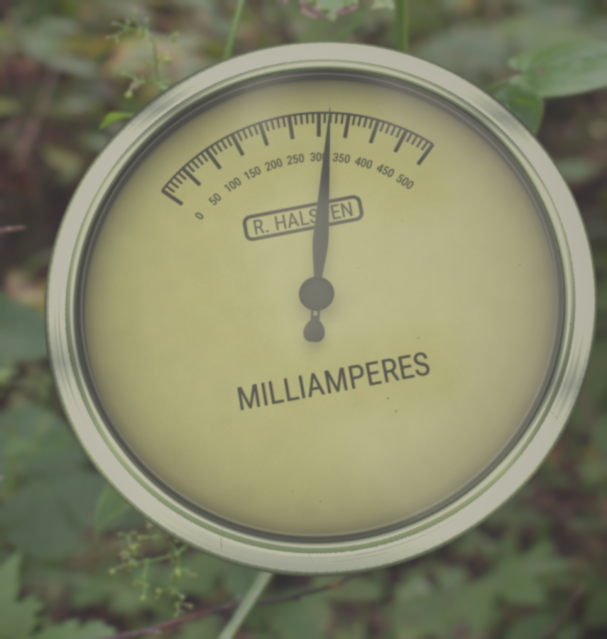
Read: 320 mA
